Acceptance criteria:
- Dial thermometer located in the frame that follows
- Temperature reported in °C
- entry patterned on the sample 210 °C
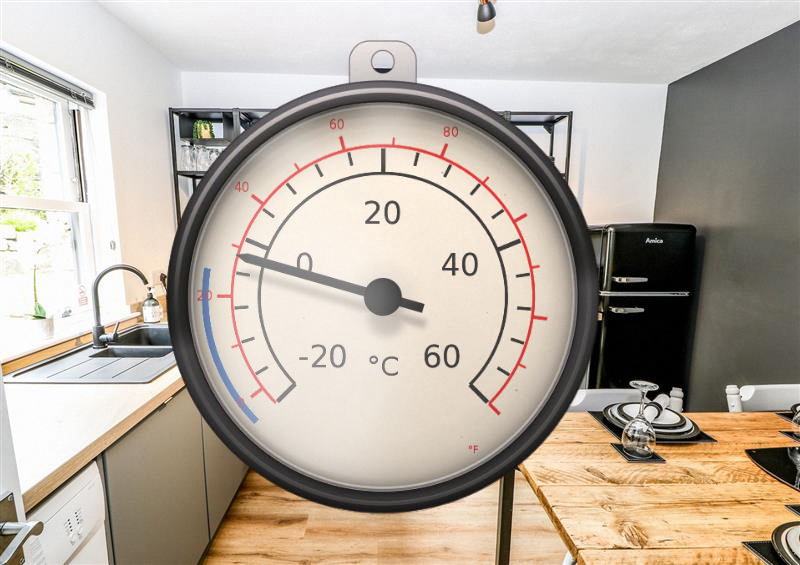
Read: -2 °C
